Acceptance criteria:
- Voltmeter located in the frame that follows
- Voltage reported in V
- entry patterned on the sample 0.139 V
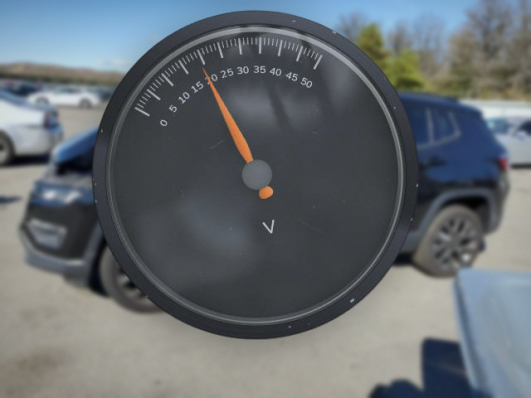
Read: 19 V
